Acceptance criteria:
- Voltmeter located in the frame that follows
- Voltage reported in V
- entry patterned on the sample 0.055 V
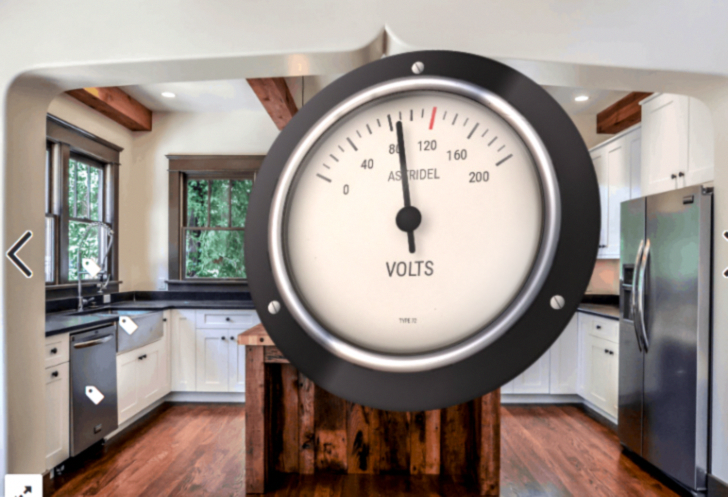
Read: 90 V
